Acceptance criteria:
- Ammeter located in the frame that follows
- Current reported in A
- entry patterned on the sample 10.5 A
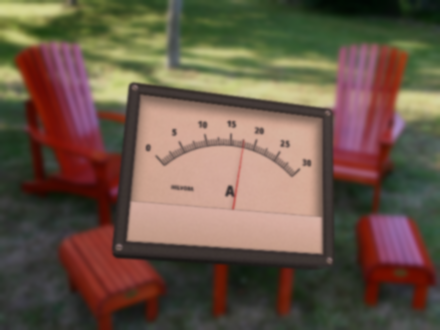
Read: 17.5 A
